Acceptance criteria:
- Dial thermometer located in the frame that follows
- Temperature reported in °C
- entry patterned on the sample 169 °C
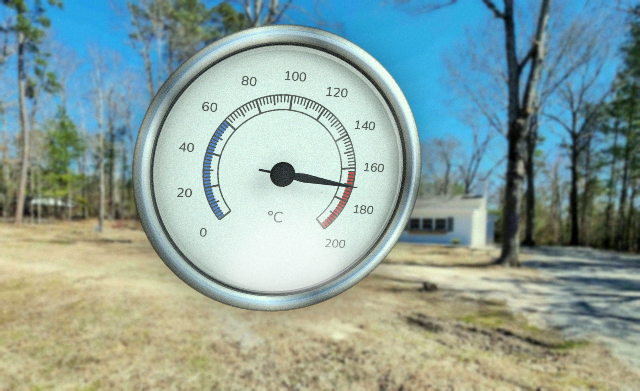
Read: 170 °C
